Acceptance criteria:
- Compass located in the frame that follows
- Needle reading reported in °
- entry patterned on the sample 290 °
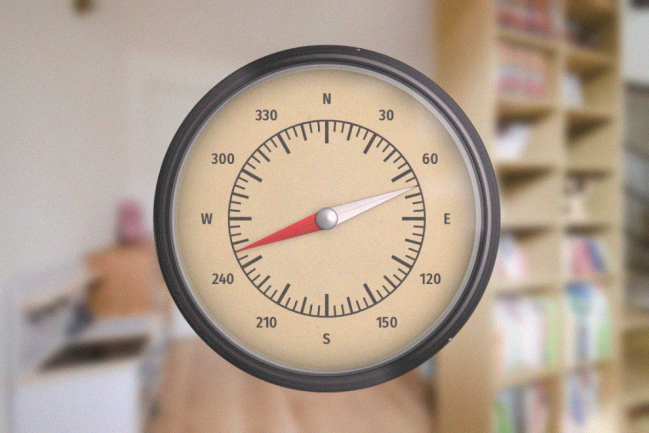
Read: 250 °
